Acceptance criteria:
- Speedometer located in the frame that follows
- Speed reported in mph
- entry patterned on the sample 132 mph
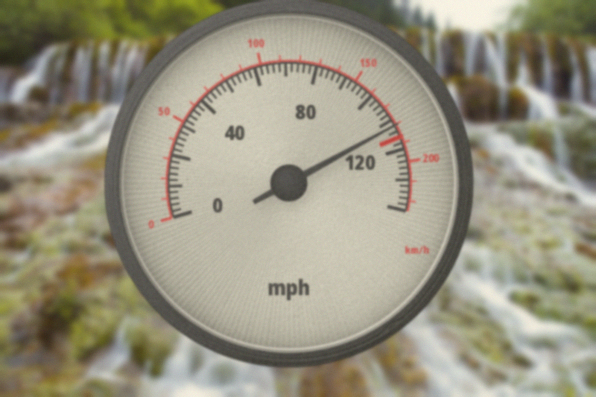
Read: 112 mph
